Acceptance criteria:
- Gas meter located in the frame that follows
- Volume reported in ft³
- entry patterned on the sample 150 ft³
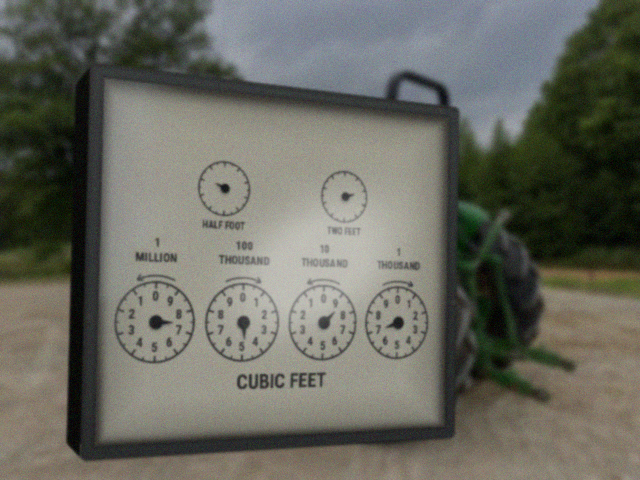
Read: 748700 ft³
